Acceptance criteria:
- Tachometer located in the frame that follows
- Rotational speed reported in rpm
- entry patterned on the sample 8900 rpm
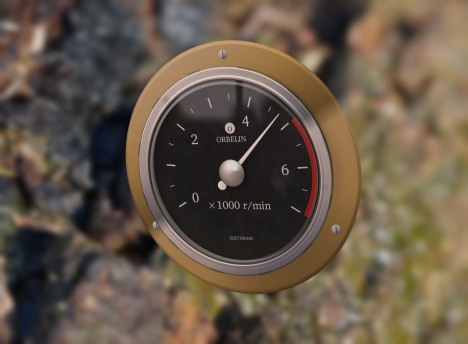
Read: 4750 rpm
